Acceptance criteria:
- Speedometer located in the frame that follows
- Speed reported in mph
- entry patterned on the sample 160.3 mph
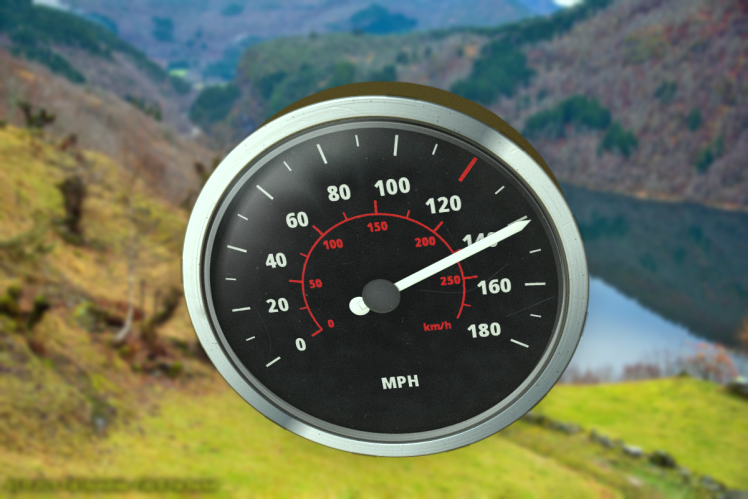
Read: 140 mph
